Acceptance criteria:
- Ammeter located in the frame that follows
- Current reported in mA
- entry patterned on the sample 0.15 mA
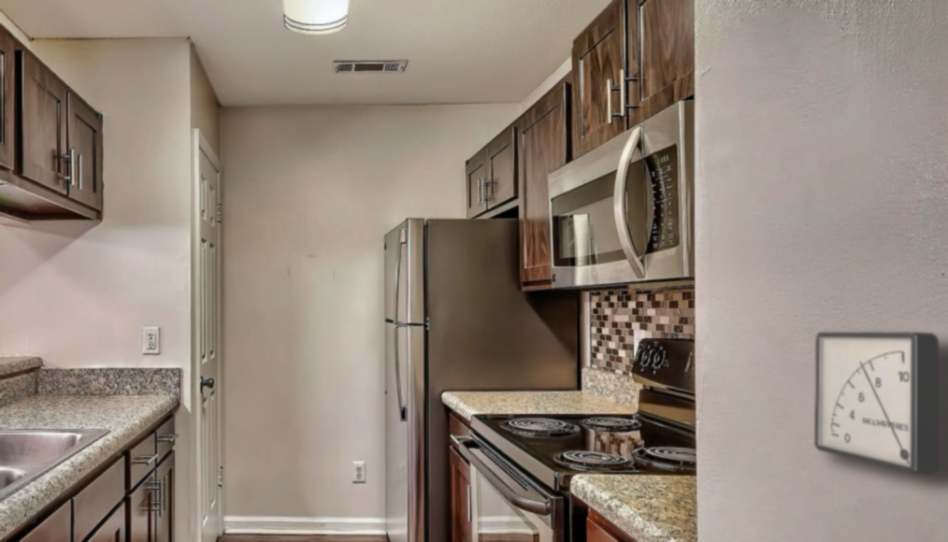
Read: 7.5 mA
